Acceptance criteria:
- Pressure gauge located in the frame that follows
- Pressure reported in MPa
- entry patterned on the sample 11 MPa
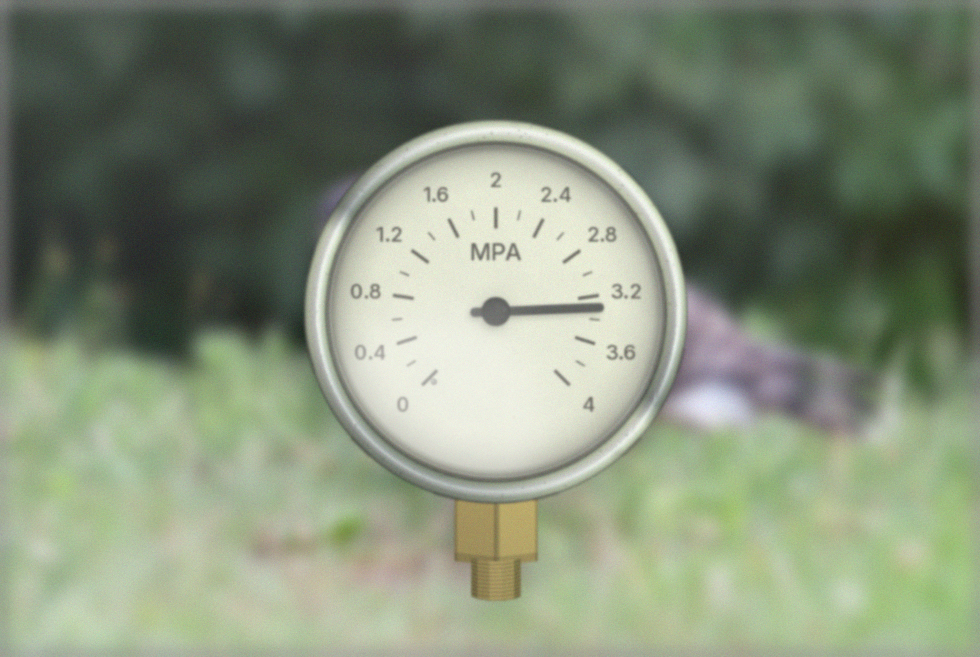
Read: 3.3 MPa
